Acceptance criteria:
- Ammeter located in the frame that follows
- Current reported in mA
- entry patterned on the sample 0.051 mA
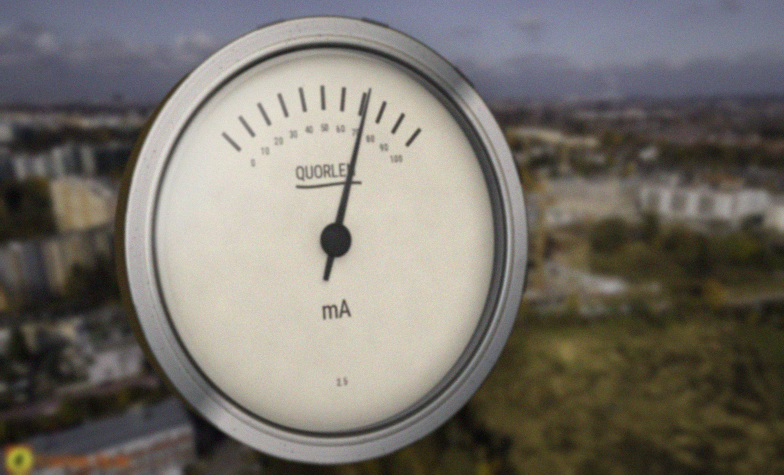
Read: 70 mA
